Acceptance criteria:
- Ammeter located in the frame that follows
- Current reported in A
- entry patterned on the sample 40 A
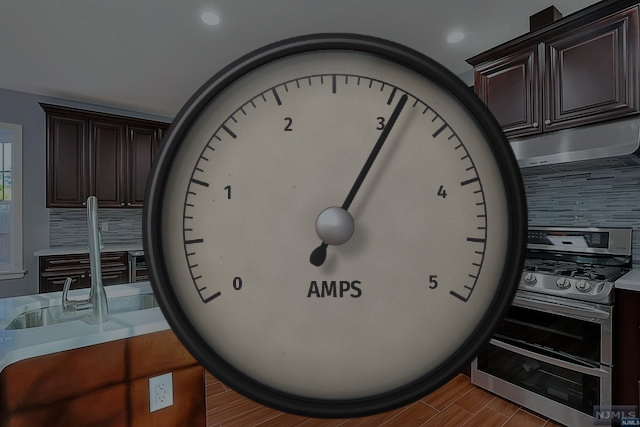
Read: 3.1 A
